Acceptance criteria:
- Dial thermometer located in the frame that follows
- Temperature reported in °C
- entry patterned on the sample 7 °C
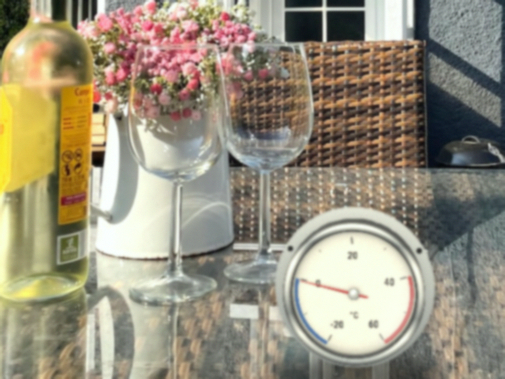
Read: 0 °C
